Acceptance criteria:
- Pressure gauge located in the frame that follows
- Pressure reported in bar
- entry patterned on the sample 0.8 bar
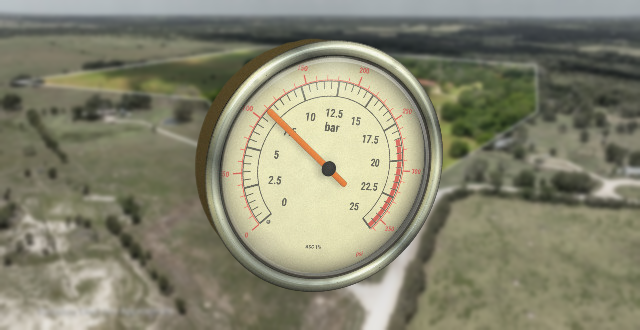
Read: 7.5 bar
